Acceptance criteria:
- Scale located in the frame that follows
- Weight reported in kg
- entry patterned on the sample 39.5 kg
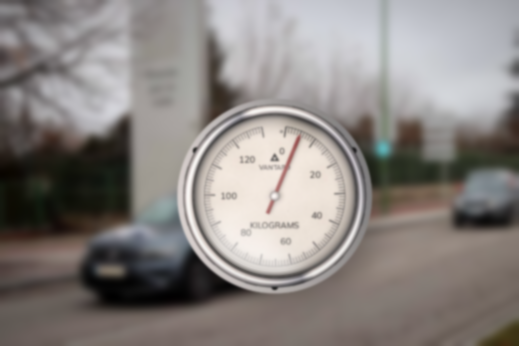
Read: 5 kg
